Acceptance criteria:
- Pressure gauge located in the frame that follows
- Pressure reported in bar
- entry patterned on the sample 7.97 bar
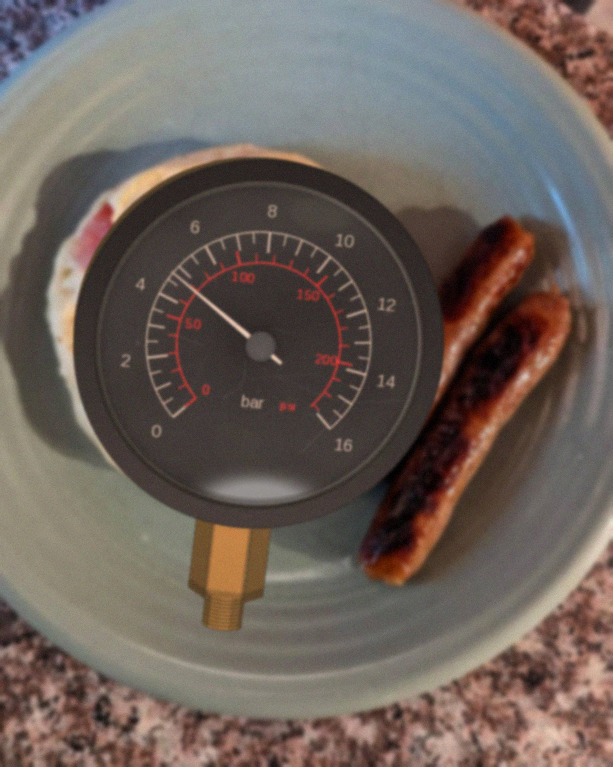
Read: 4.75 bar
